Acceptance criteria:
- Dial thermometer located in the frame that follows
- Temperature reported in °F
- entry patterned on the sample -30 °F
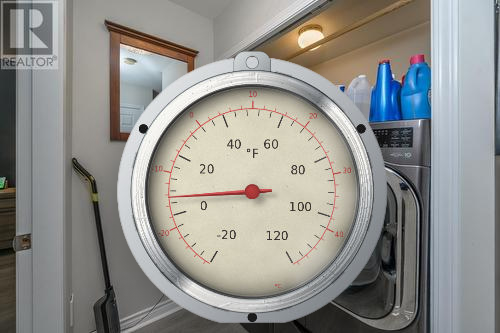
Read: 6 °F
